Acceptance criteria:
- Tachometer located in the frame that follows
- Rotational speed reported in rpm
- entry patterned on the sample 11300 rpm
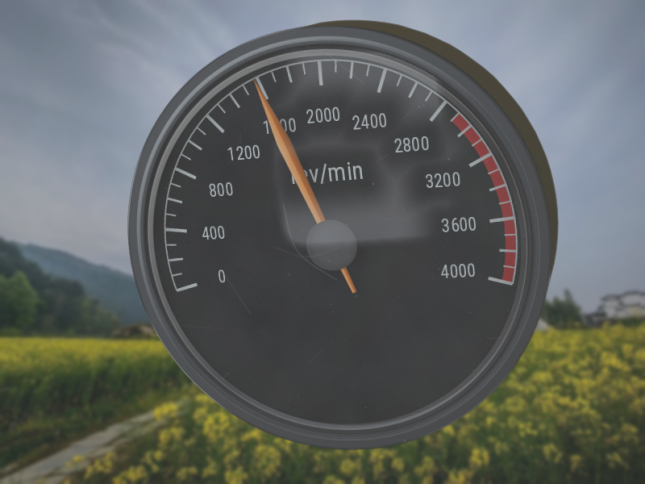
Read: 1600 rpm
